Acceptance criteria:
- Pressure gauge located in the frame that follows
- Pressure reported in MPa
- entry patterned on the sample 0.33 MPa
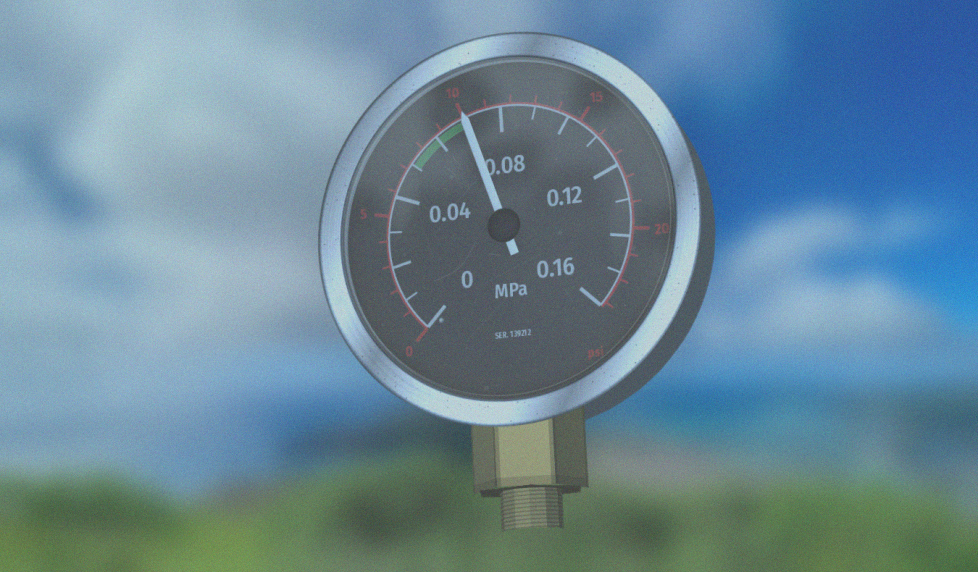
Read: 0.07 MPa
